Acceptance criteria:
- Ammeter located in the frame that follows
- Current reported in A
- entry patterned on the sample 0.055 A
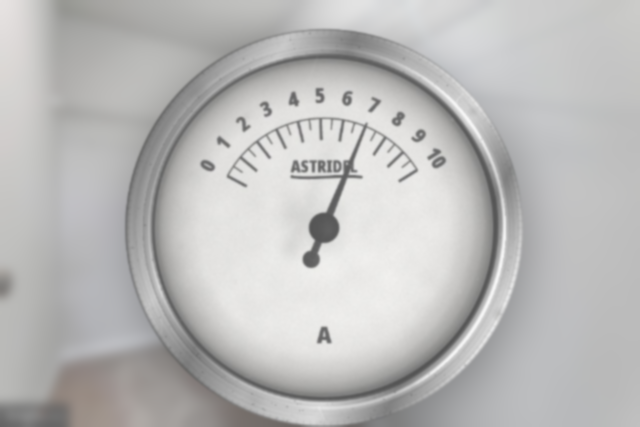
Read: 7 A
